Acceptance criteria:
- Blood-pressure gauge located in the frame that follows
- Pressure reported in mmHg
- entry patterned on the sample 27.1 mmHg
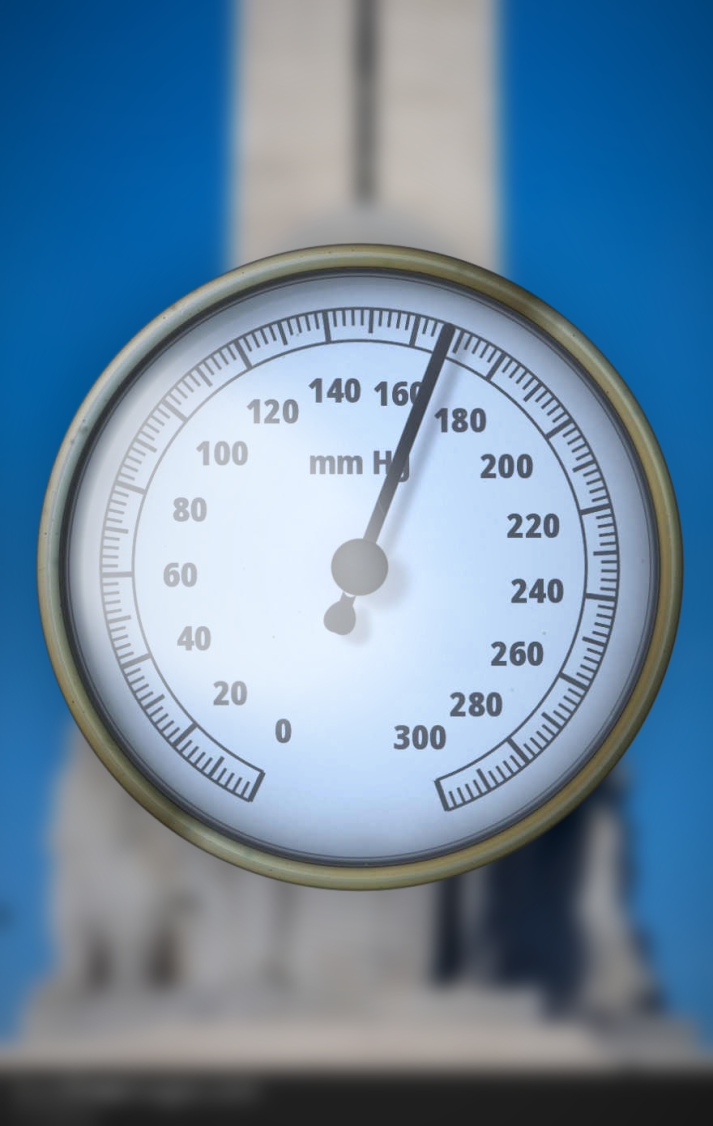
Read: 167 mmHg
